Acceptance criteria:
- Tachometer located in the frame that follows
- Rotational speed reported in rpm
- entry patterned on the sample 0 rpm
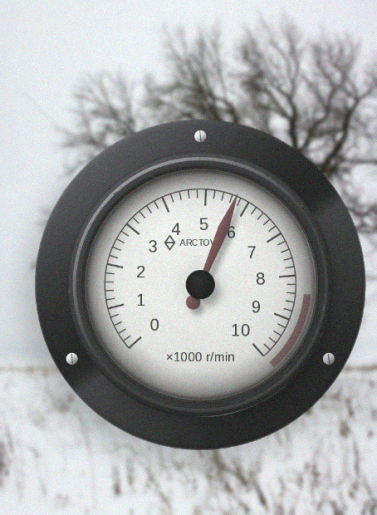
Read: 5700 rpm
